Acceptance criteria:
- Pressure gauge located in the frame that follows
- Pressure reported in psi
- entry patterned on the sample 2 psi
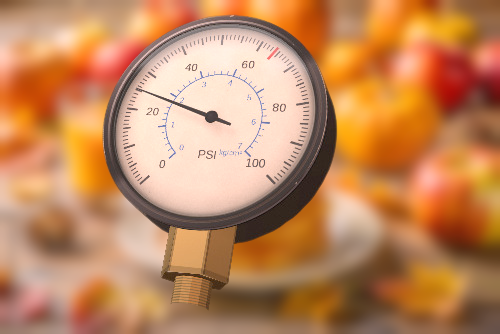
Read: 25 psi
